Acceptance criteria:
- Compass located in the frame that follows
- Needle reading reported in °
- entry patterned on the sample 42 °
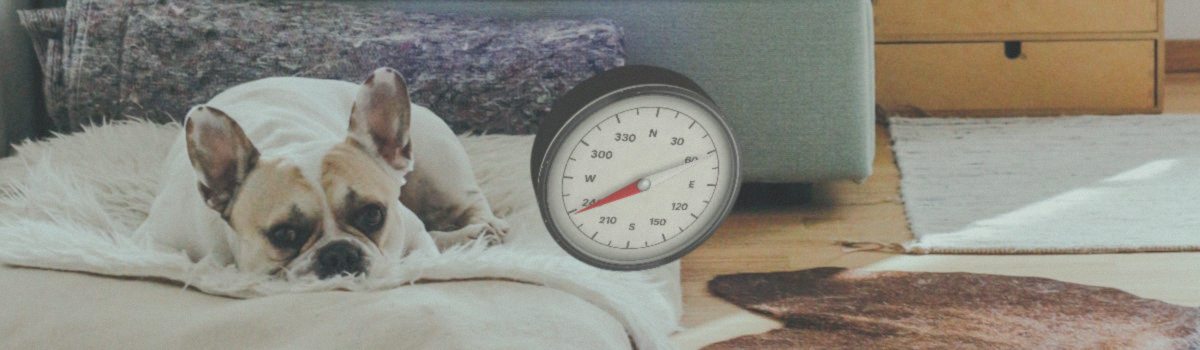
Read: 240 °
